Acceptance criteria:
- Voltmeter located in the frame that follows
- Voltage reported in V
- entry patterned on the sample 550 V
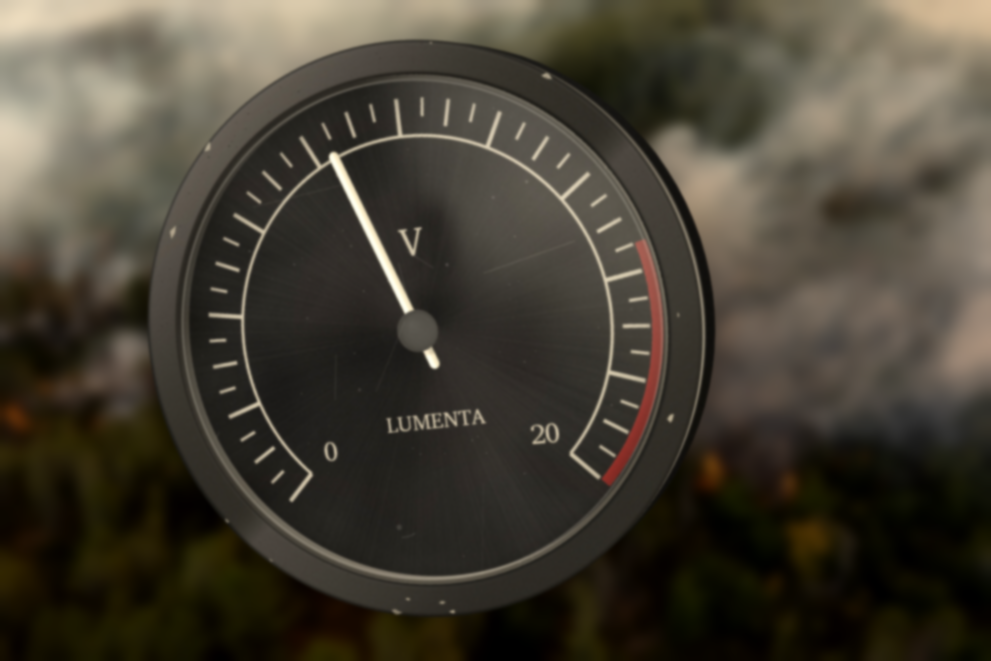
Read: 8.5 V
